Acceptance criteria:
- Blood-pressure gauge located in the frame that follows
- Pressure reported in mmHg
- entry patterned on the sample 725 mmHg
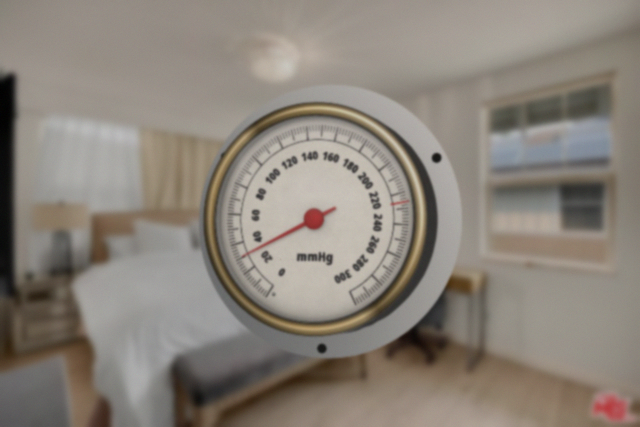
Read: 30 mmHg
